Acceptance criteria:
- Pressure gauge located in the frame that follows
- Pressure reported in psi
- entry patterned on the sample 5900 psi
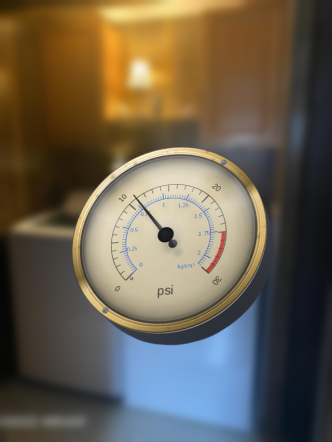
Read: 11 psi
